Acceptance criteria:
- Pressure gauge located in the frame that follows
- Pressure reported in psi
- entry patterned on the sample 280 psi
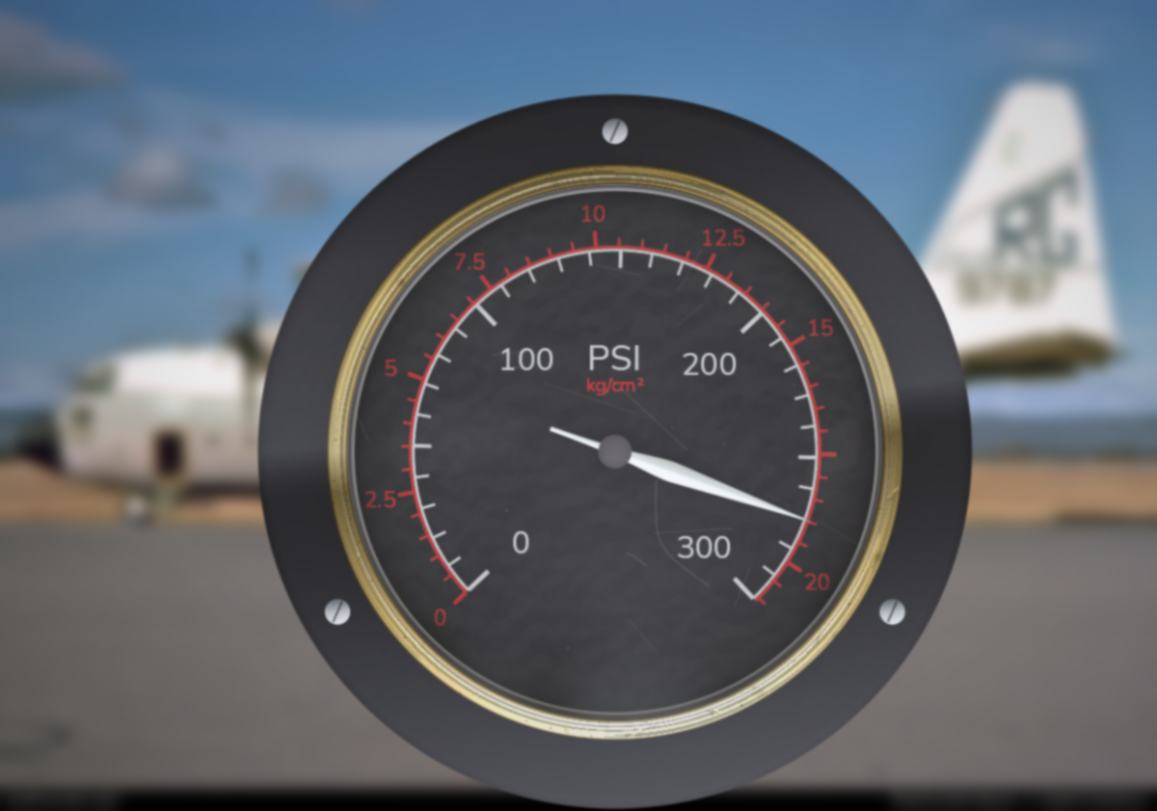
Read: 270 psi
